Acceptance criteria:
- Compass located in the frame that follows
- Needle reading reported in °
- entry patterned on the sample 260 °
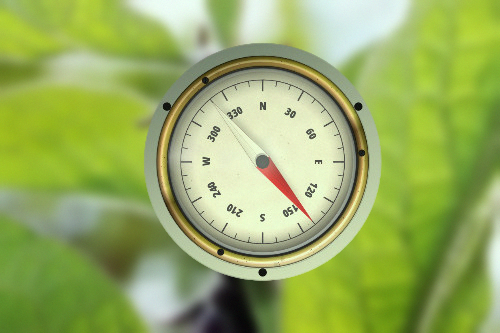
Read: 140 °
